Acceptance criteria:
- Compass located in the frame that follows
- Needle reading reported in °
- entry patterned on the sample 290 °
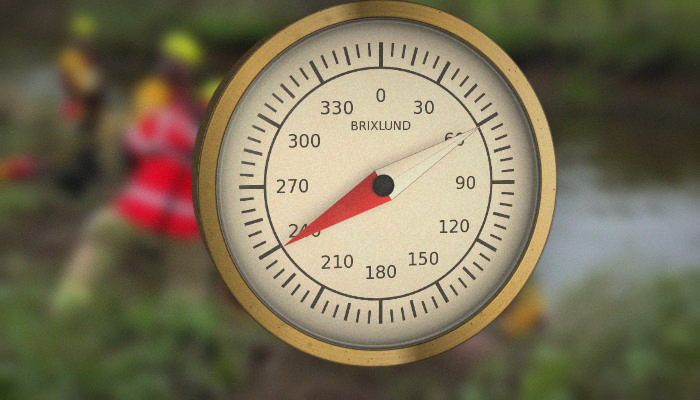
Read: 240 °
